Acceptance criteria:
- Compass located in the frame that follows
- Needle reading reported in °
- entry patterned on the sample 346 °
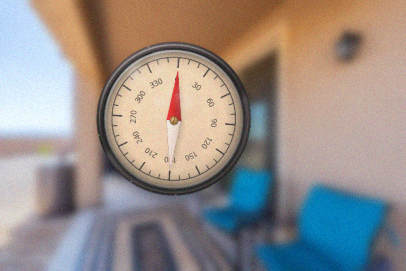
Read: 0 °
